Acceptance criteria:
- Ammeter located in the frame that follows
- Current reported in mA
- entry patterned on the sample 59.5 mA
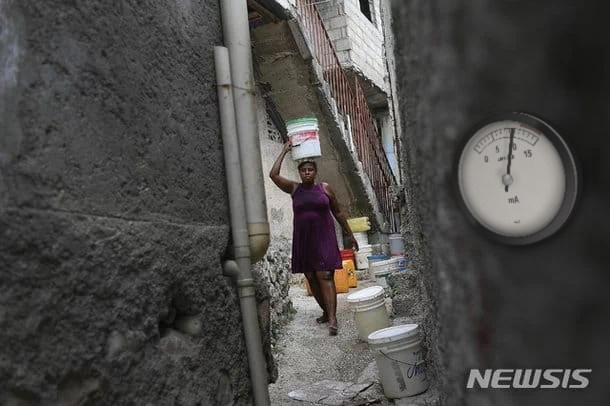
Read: 10 mA
